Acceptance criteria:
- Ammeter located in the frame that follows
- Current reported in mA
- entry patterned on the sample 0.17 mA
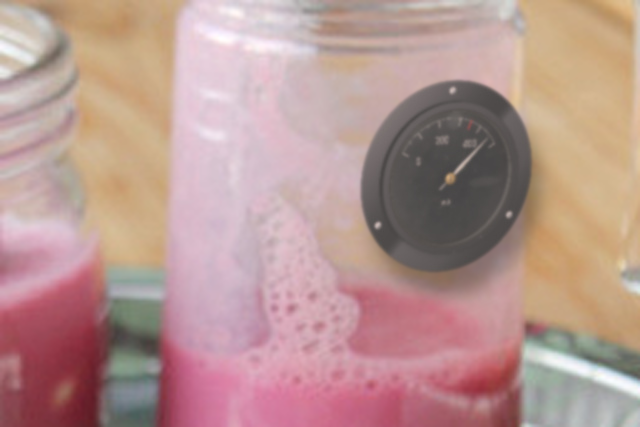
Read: 450 mA
